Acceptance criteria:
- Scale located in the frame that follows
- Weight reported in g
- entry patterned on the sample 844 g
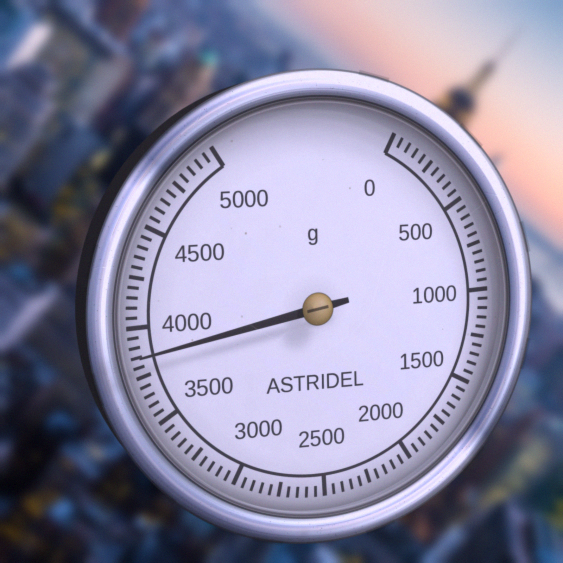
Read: 3850 g
